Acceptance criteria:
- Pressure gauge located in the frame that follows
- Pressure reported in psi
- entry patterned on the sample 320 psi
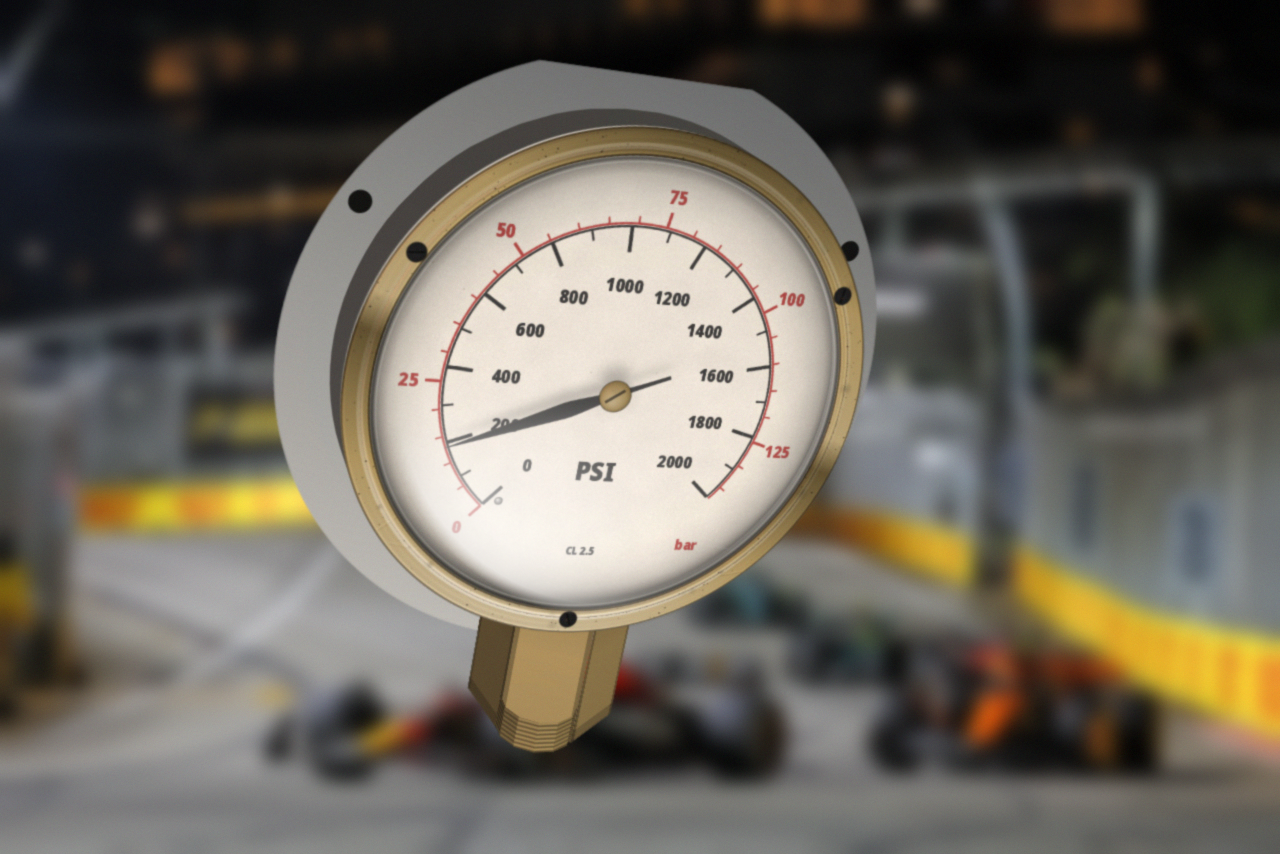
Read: 200 psi
